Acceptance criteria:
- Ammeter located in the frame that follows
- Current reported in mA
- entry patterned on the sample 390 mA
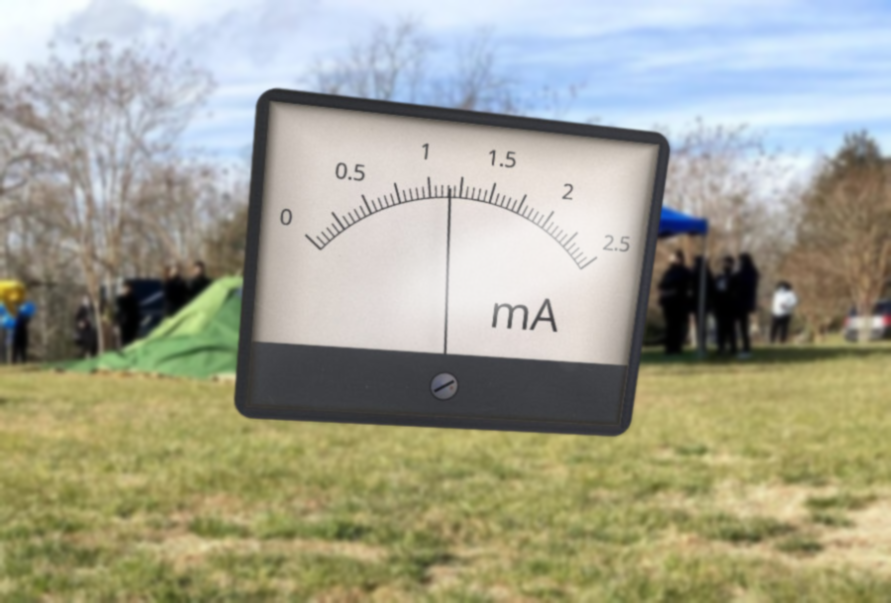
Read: 1.15 mA
